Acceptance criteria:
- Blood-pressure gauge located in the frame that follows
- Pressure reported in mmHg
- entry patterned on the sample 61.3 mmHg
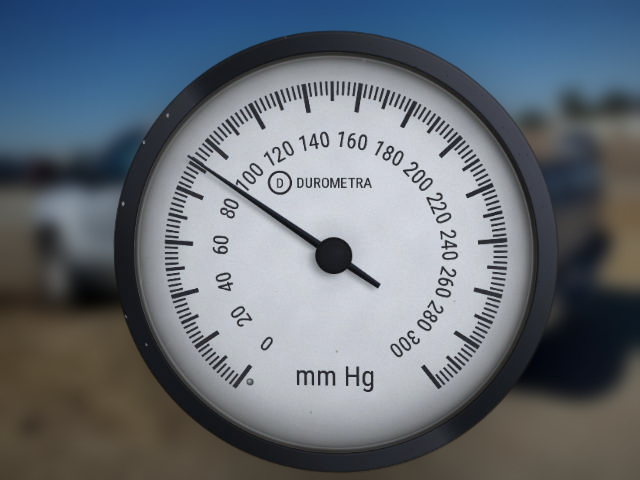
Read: 92 mmHg
